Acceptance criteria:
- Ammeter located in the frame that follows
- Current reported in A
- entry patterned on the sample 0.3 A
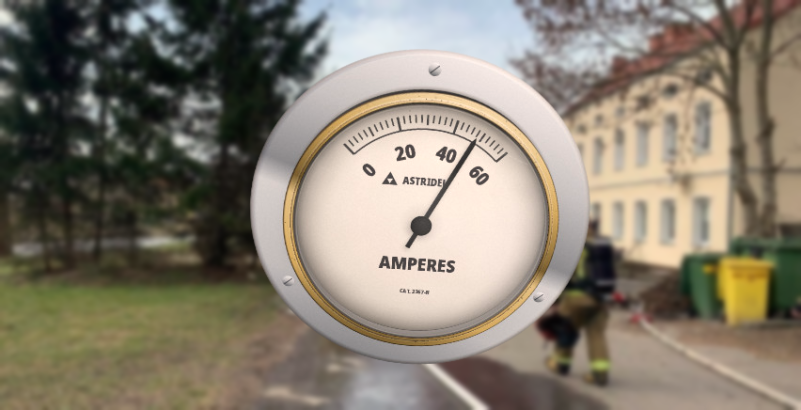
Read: 48 A
